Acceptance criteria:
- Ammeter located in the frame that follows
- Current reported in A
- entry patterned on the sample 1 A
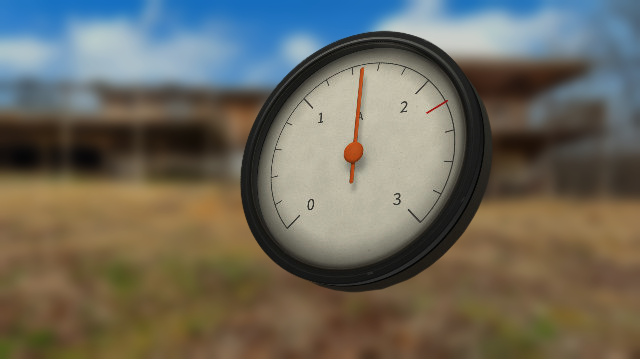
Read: 1.5 A
